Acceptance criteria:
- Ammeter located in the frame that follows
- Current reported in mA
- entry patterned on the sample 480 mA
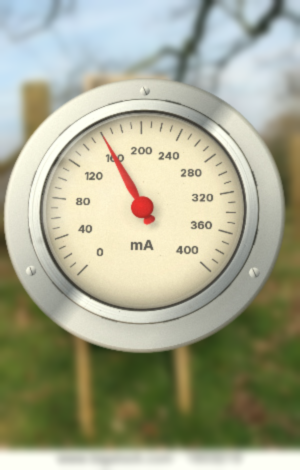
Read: 160 mA
